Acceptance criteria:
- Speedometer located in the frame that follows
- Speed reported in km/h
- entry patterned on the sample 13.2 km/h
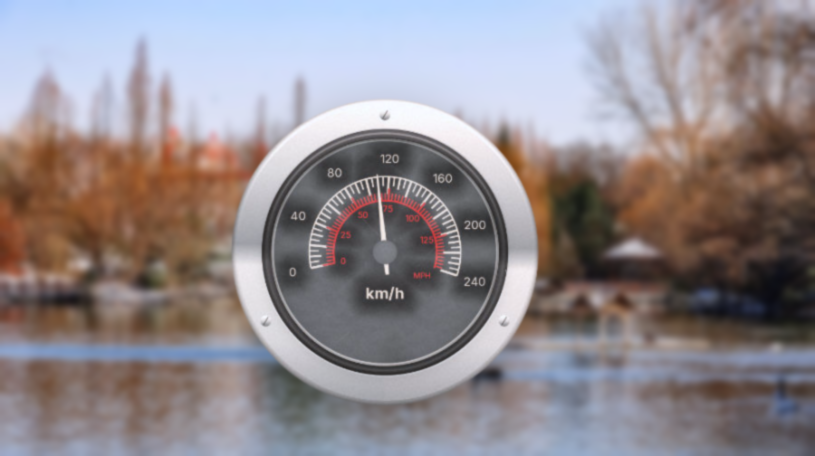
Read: 110 km/h
